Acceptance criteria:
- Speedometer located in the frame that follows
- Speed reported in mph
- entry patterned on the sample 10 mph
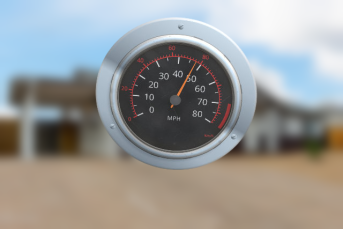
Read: 47.5 mph
